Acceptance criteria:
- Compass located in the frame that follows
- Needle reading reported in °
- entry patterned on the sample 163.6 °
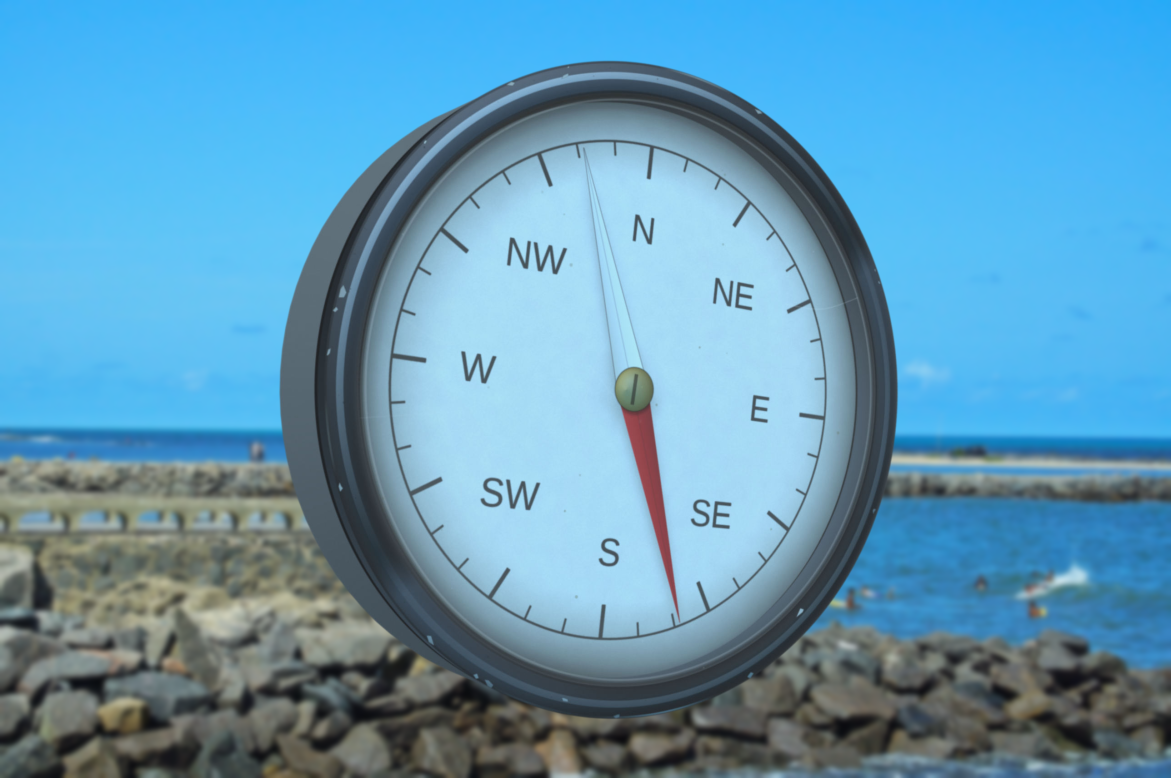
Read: 160 °
